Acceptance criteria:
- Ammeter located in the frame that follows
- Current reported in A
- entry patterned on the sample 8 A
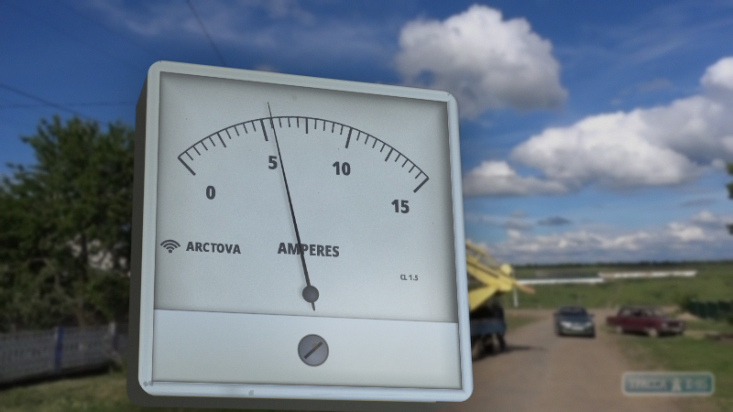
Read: 5.5 A
